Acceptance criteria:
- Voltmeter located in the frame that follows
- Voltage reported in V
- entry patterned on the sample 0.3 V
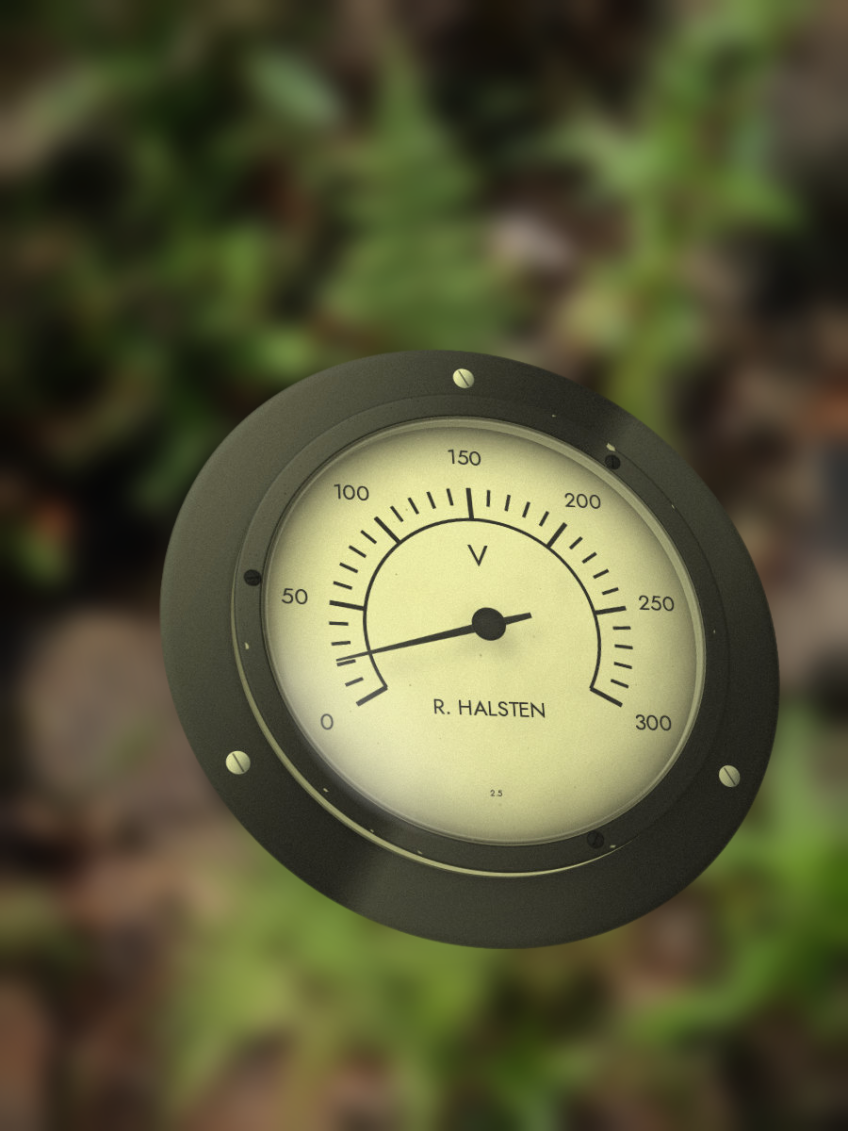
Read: 20 V
